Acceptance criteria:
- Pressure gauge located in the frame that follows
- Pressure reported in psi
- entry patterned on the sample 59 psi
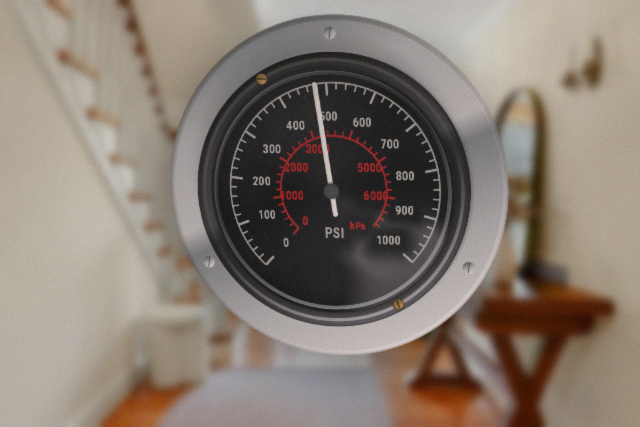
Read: 480 psi
